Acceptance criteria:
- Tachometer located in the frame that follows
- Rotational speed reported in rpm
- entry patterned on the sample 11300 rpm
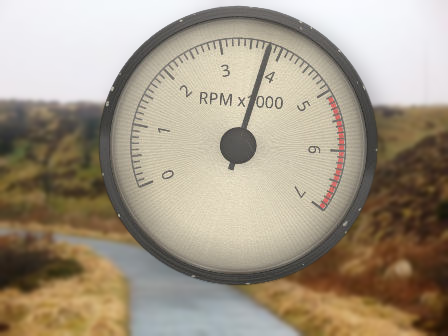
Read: 3800 rpm
